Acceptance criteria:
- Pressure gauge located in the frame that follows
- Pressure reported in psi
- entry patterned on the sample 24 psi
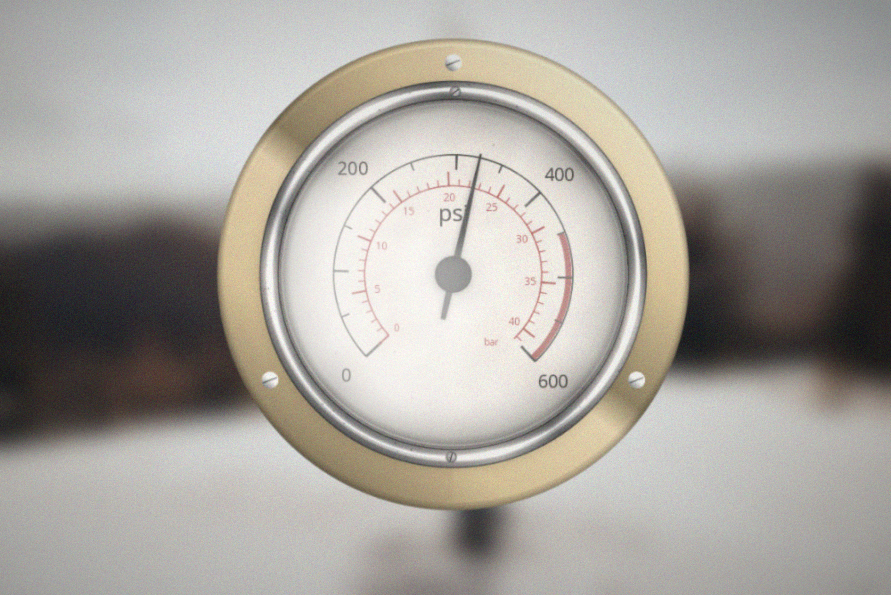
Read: 325 psi
